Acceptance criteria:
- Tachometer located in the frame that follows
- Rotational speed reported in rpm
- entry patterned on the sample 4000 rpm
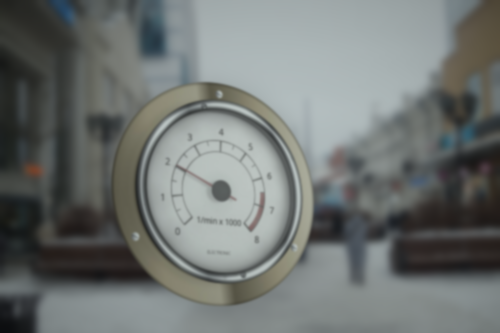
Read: 2000 rpm
